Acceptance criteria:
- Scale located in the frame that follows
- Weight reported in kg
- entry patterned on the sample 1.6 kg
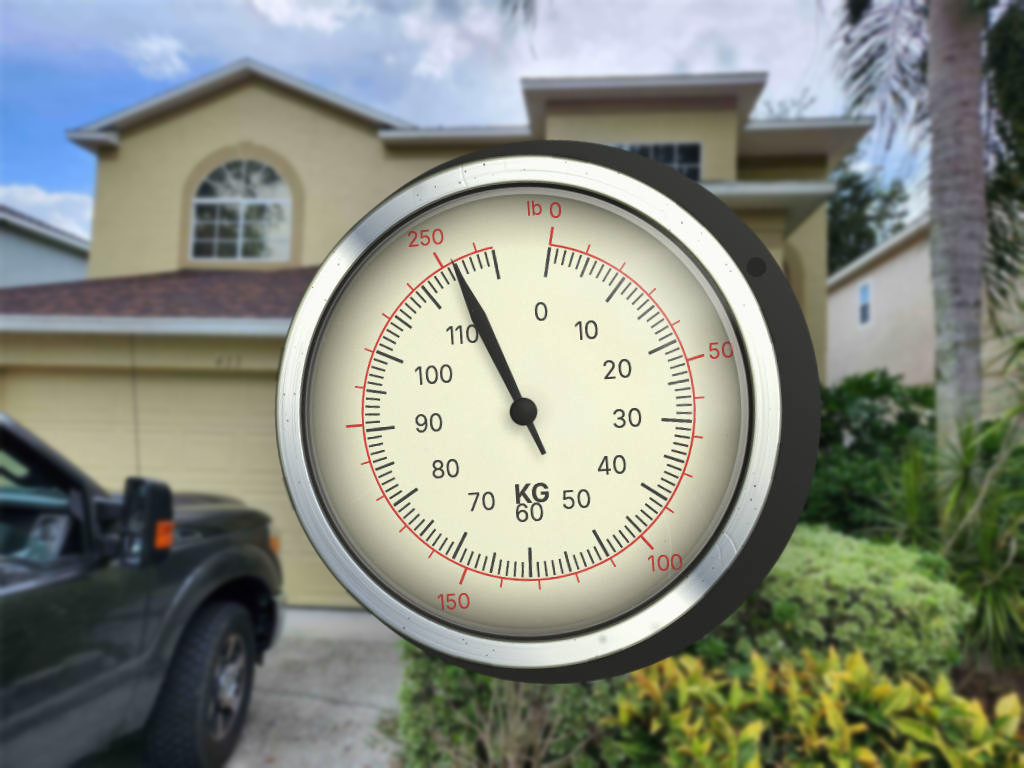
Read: 115 kg
